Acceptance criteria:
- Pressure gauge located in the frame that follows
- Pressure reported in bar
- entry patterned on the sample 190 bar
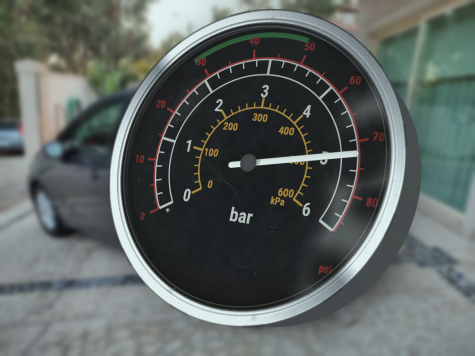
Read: 5 bar
